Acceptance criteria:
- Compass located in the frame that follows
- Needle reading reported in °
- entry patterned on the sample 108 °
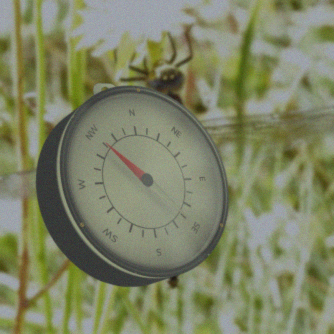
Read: 315 °
